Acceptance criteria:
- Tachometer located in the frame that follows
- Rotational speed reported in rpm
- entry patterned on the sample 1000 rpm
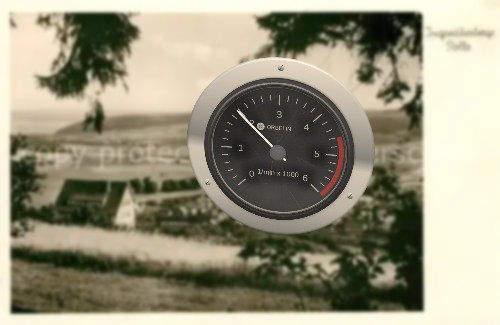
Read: 2000 rpm
